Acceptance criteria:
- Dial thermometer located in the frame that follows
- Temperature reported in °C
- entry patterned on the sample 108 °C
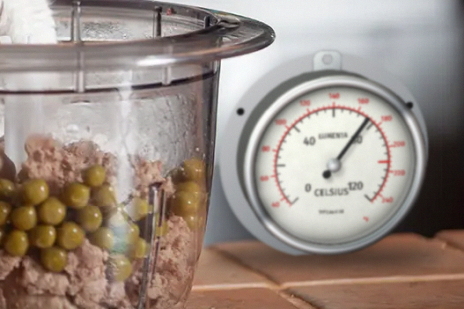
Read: 76 °C
